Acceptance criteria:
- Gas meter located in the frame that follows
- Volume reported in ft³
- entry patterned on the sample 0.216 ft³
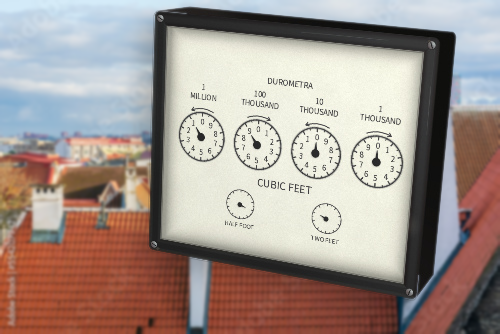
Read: 90000 ft³
